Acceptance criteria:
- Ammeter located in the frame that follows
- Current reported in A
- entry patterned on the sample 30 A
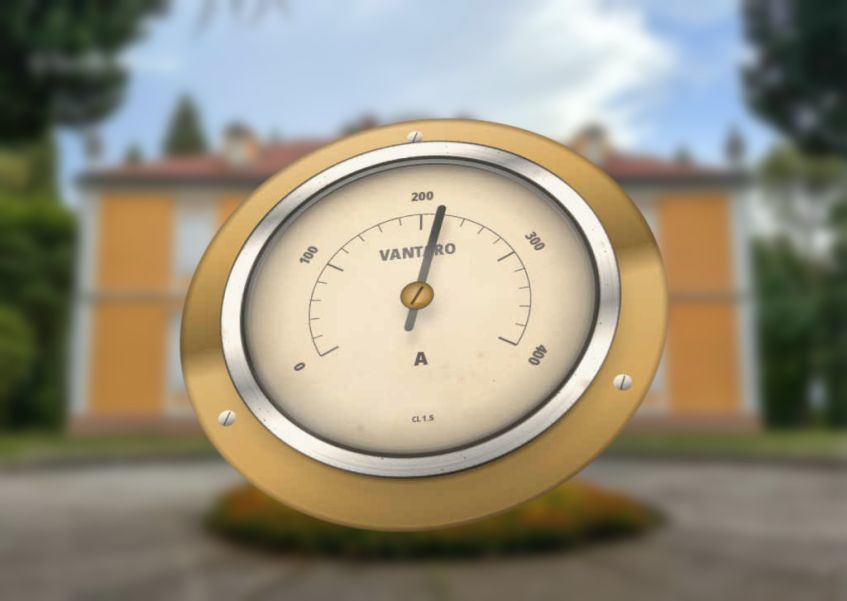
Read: 220 A
